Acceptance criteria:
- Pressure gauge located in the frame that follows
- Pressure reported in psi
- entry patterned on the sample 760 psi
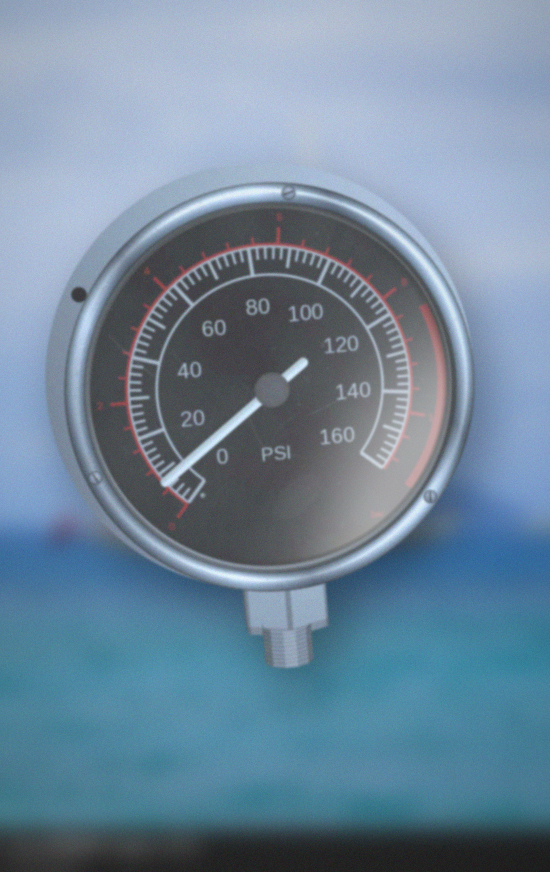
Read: 8 psi
